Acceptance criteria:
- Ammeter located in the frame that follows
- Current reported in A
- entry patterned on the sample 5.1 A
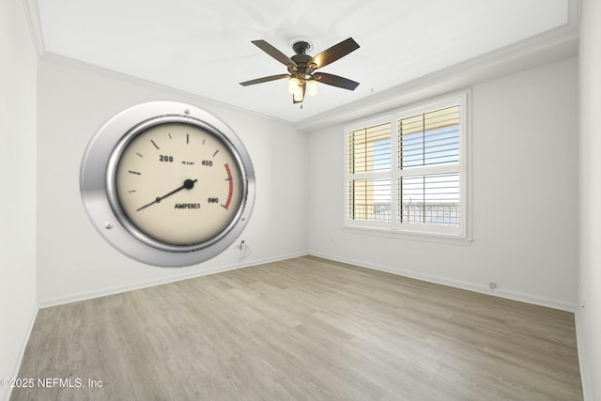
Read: 0 A
